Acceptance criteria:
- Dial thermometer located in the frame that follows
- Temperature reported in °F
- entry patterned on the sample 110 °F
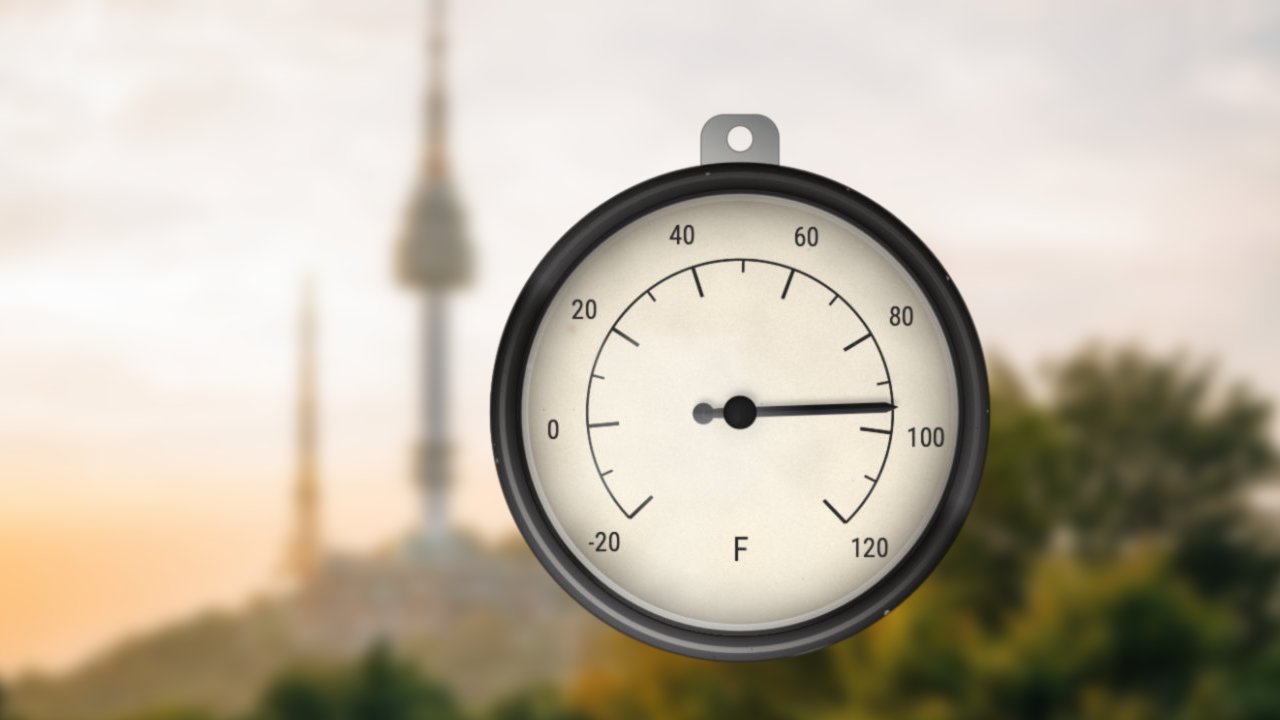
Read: 95 °F
